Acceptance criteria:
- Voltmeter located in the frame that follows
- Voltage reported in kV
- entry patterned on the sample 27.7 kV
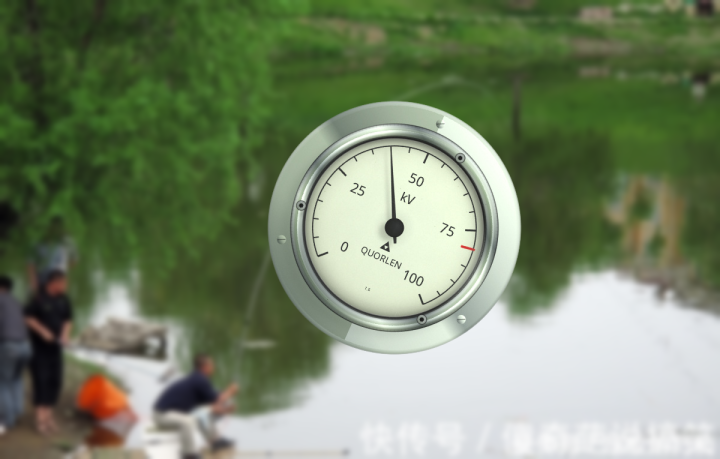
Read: 40 kV
